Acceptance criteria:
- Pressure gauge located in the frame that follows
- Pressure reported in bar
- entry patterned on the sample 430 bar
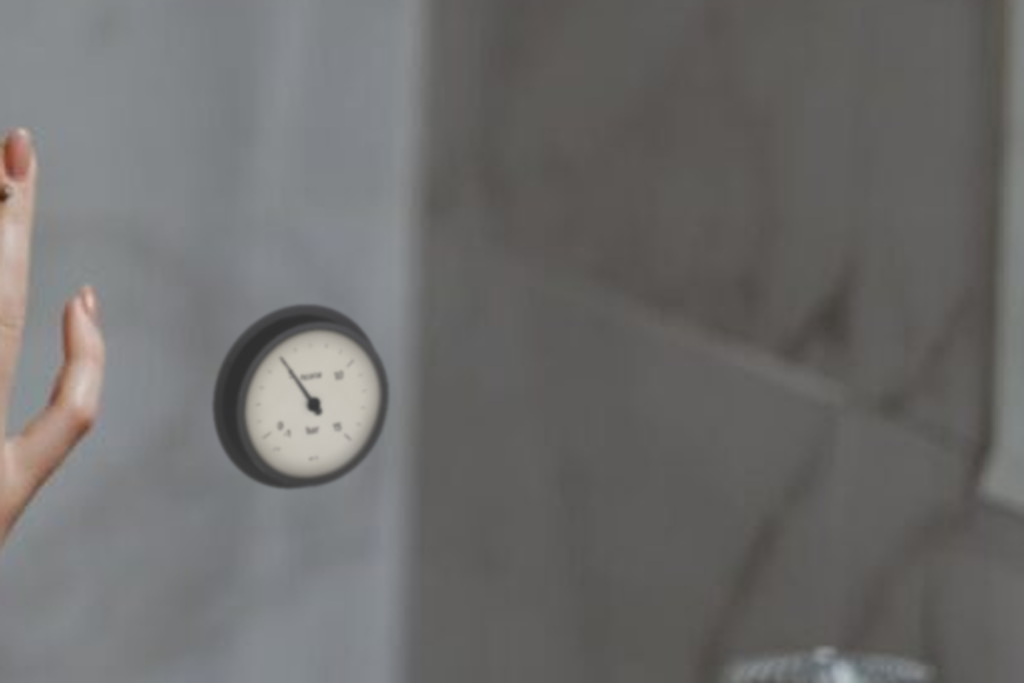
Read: 5 bar
